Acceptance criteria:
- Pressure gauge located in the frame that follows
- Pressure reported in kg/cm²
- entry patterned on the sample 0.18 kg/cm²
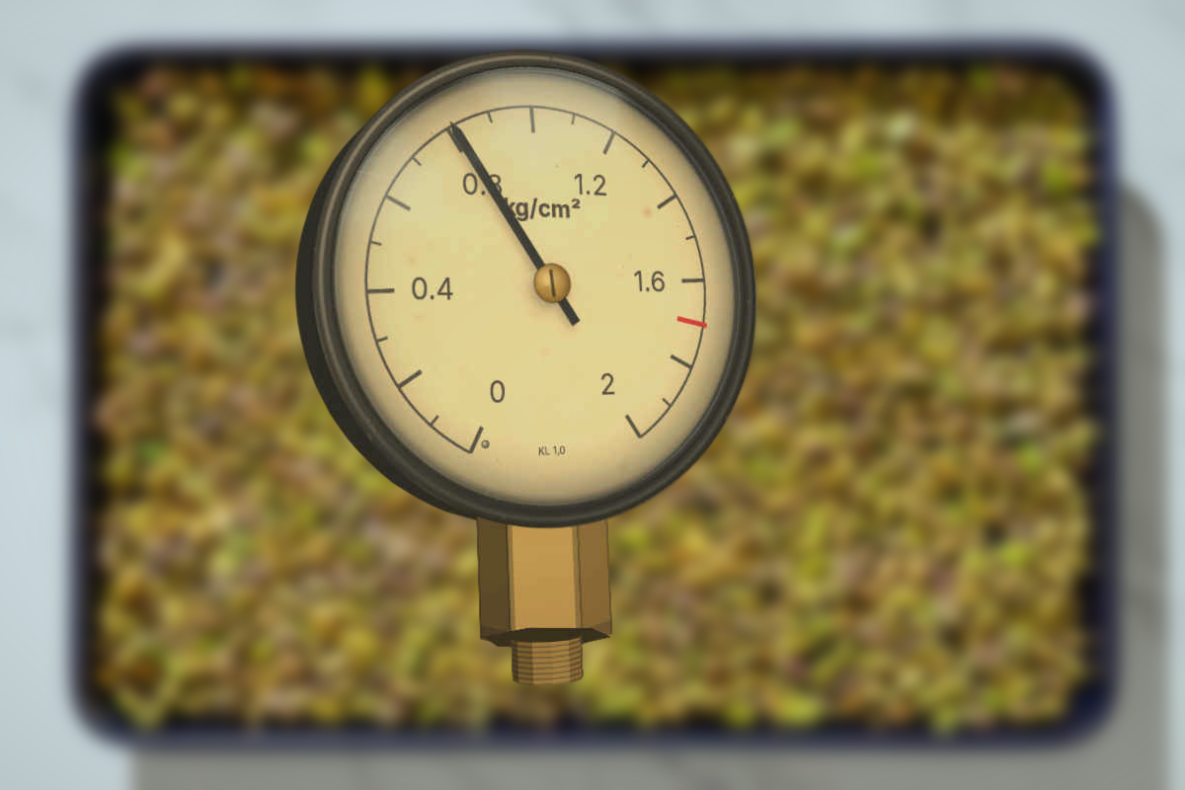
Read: 0.8 kg/cm²
